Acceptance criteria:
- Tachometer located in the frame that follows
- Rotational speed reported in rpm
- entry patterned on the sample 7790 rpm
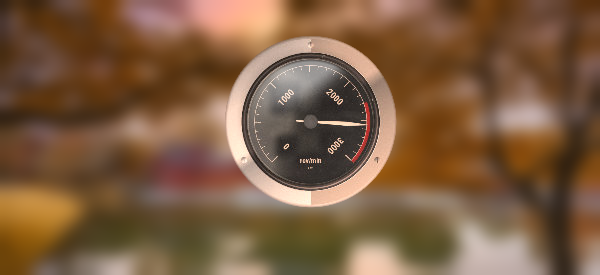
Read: 2550 rpm
